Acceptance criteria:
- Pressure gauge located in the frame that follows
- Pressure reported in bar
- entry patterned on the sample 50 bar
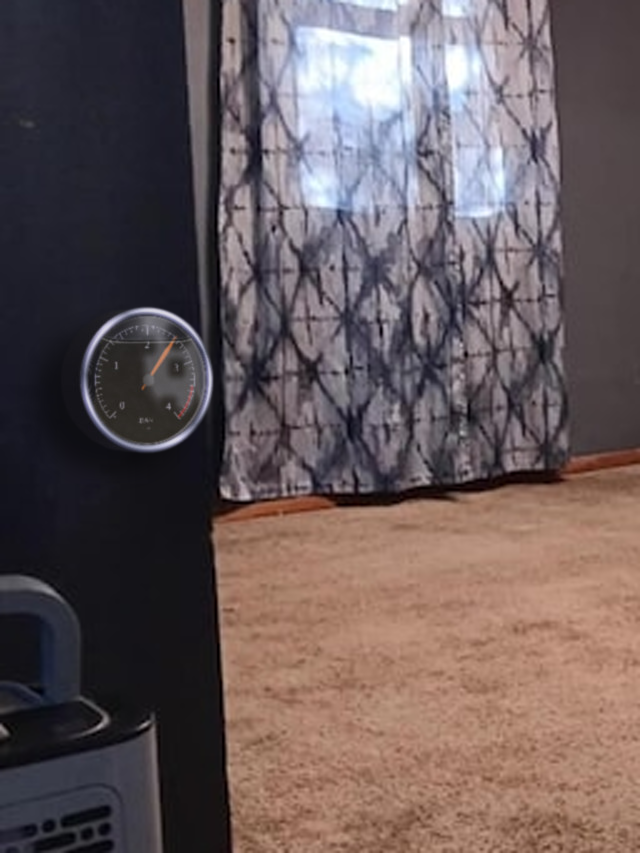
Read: 2.5 bar
